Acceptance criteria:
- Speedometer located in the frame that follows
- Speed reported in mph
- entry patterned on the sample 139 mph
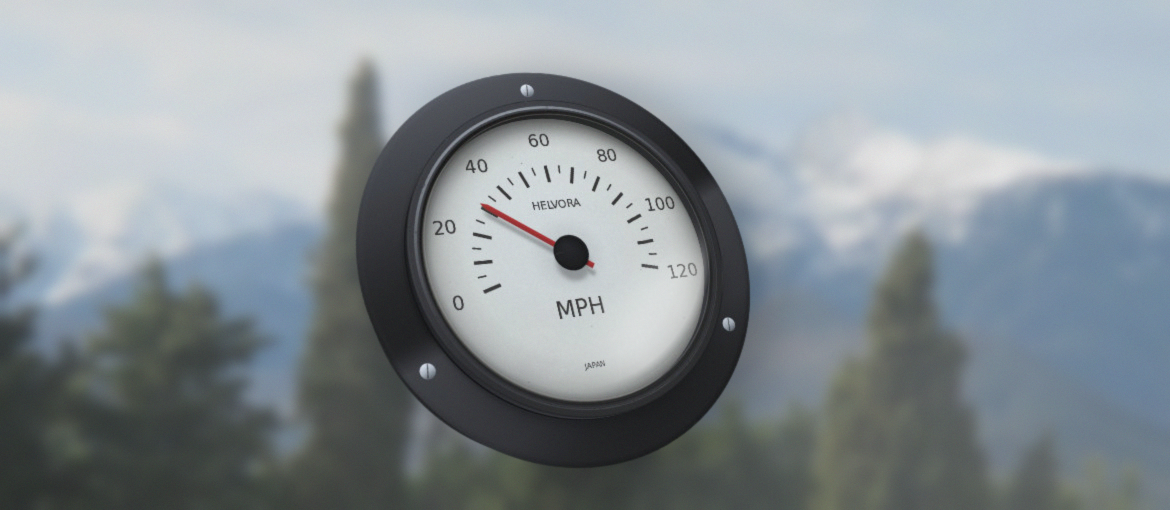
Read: 30 mph
